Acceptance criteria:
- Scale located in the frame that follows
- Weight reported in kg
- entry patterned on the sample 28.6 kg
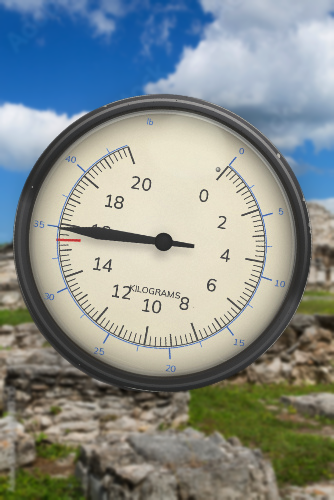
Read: 15.8 kg
